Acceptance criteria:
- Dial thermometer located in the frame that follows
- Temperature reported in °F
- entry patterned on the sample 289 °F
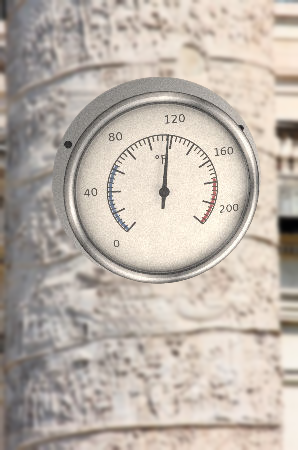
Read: 116 °F
